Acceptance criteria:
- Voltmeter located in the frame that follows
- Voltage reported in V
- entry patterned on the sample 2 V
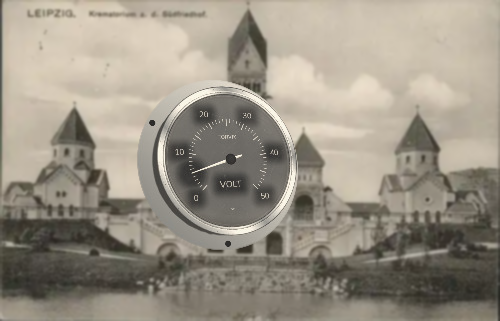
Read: 5 V
